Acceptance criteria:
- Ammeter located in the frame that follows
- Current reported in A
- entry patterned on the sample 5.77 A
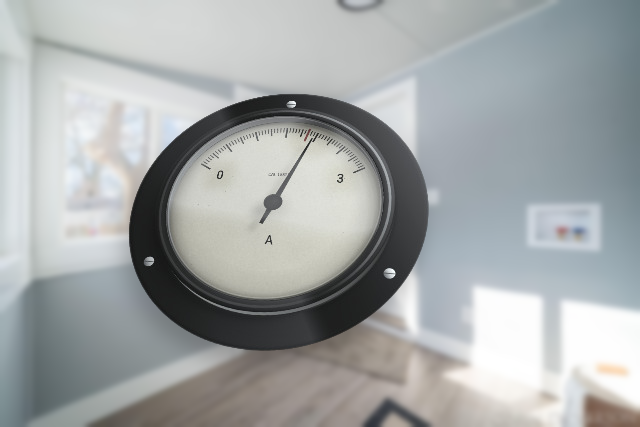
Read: 2 A
